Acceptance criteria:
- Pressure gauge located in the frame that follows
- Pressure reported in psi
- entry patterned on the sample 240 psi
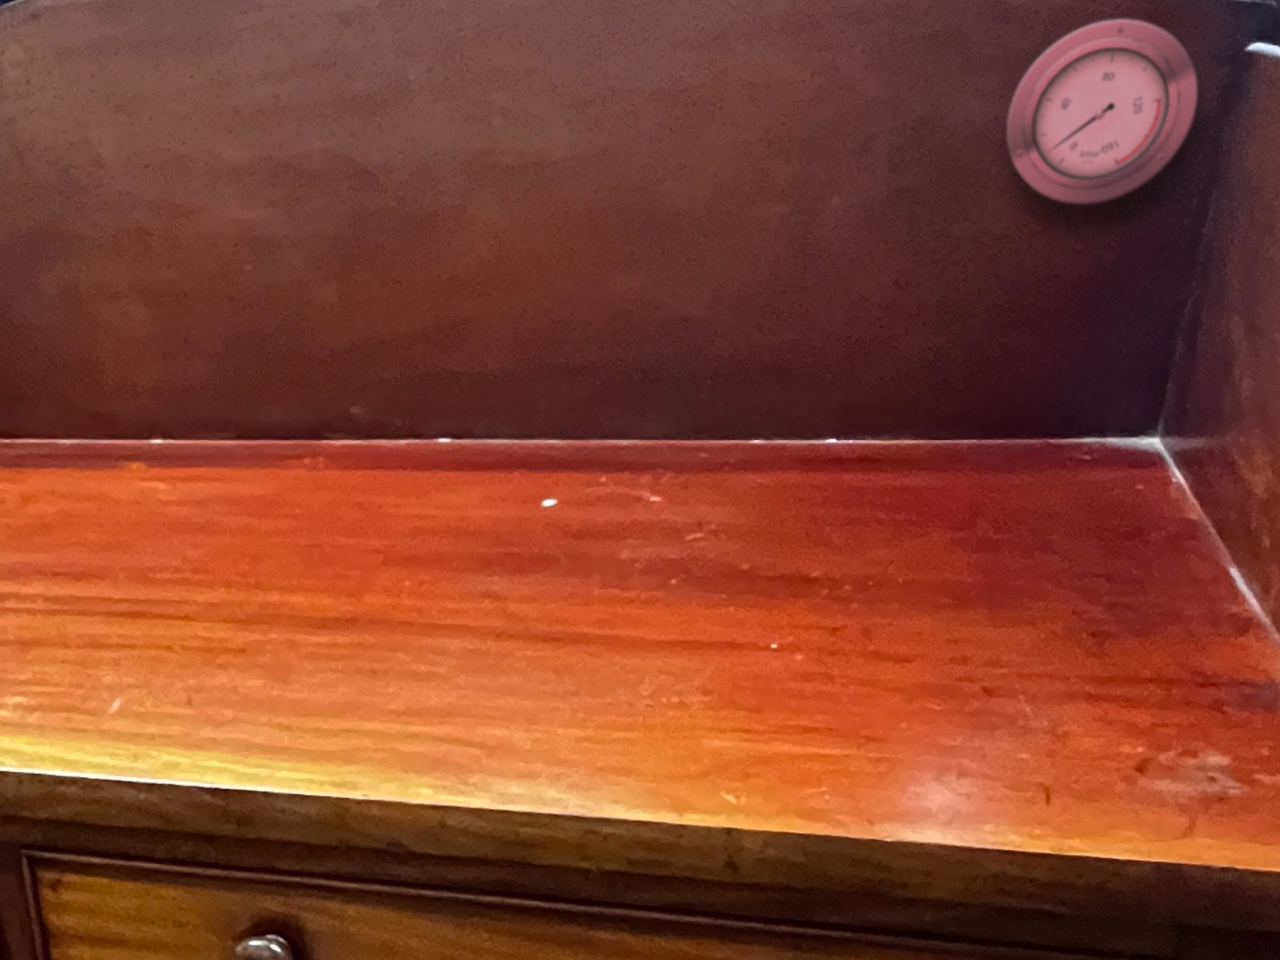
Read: 10 psi
